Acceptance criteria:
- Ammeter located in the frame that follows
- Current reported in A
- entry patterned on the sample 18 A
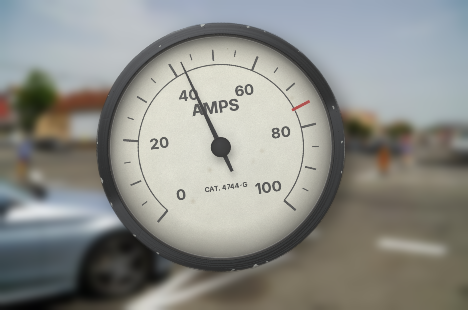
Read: 42.5 A
